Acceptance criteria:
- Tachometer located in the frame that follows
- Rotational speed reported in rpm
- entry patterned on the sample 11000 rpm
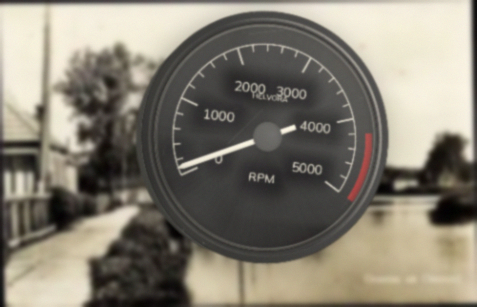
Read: 100 rpm
